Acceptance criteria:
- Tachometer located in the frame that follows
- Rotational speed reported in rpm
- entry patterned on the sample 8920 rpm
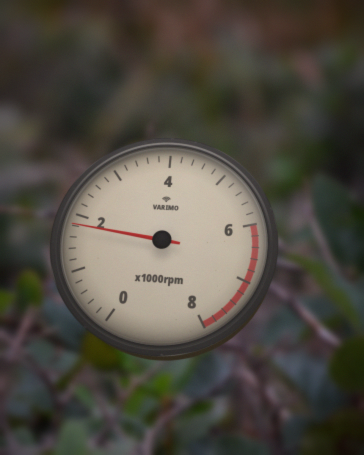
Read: 1800 rpm
